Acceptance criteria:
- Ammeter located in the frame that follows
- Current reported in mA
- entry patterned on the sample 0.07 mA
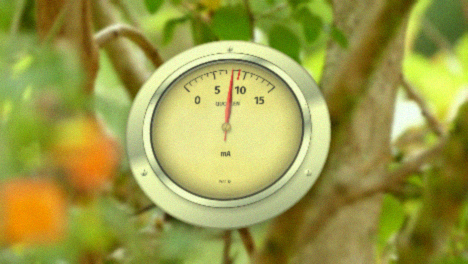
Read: 8 mA
